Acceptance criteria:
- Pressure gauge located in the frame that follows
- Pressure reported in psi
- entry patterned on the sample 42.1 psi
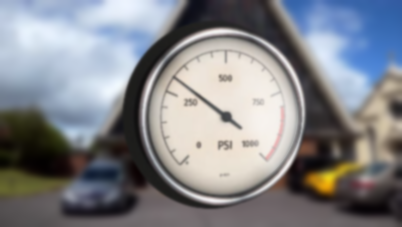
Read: 300 psi
